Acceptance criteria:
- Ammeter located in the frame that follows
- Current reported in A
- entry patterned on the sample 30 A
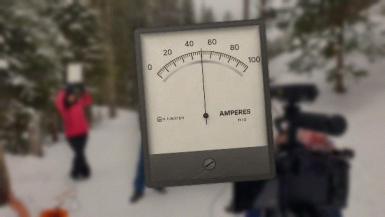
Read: 50 A
